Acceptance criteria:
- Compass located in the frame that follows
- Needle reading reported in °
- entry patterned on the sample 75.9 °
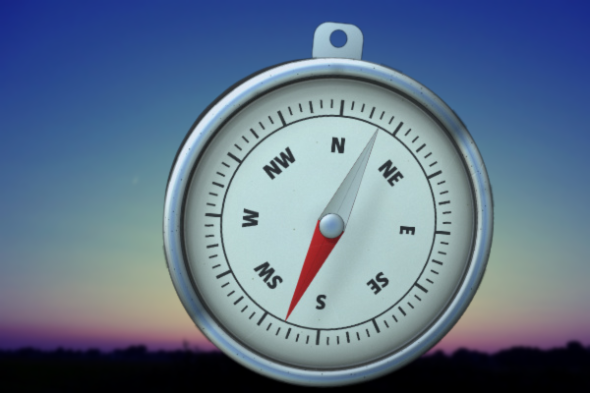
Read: 200 °
